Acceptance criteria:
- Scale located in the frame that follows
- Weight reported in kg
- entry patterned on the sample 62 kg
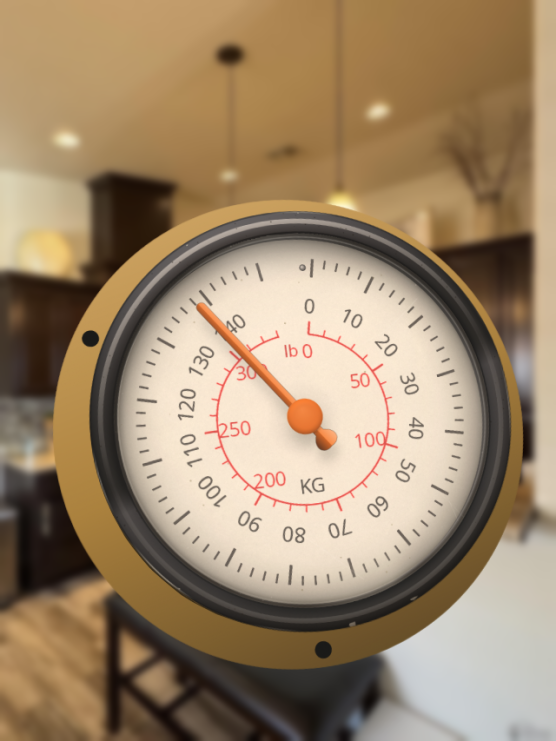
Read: 138 kg
